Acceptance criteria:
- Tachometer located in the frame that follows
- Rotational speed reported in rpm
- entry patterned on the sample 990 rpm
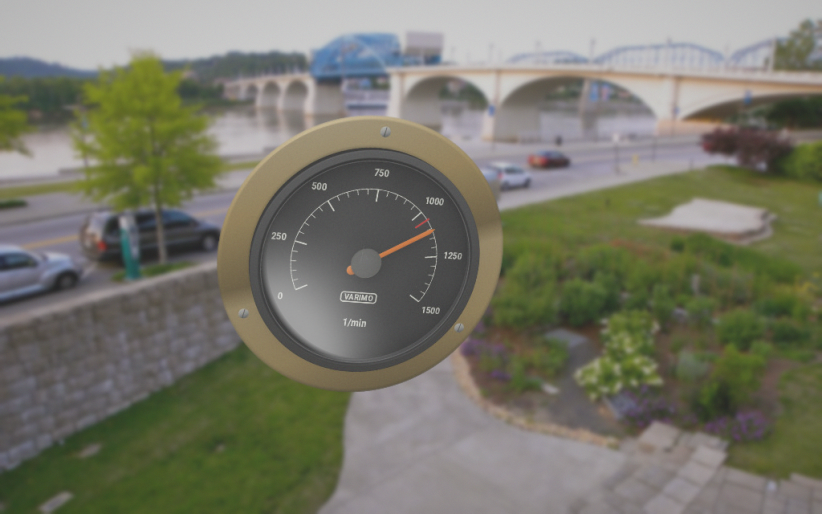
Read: 1100 rpm
